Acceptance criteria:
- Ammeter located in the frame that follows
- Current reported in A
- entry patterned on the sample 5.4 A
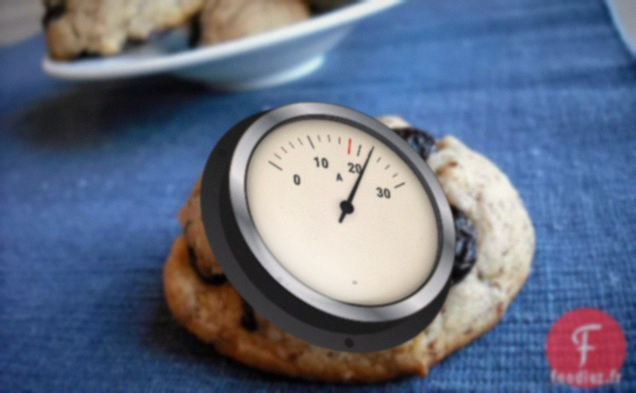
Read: 22 A
